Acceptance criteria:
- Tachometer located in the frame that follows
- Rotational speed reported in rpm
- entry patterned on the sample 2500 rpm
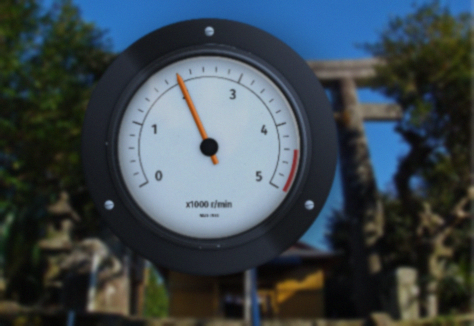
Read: 2000 rpm
